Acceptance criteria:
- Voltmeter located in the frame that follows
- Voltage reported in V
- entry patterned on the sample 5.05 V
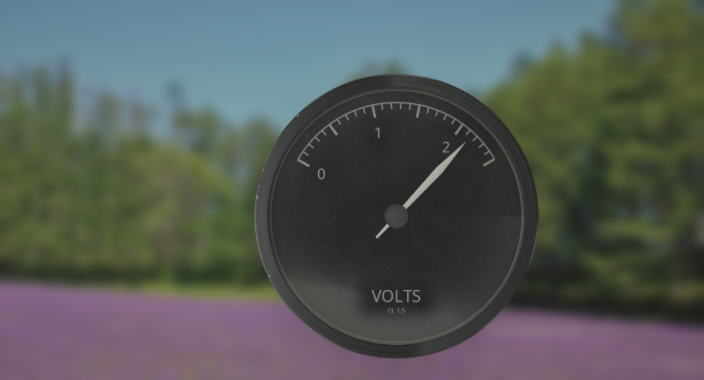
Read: 2.15 V
